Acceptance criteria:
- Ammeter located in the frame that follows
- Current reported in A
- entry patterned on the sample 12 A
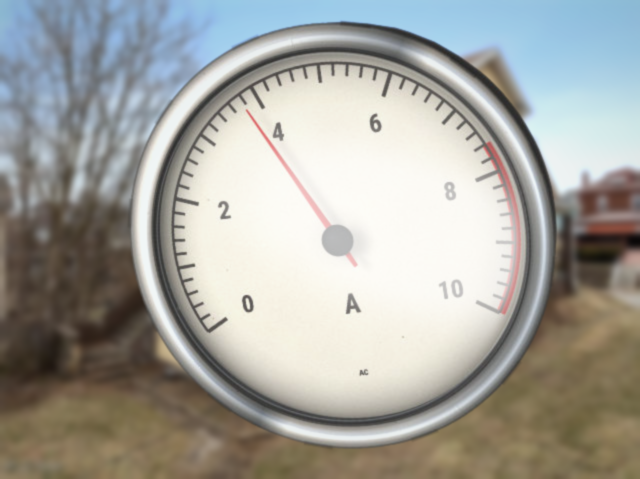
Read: 3.8 A
